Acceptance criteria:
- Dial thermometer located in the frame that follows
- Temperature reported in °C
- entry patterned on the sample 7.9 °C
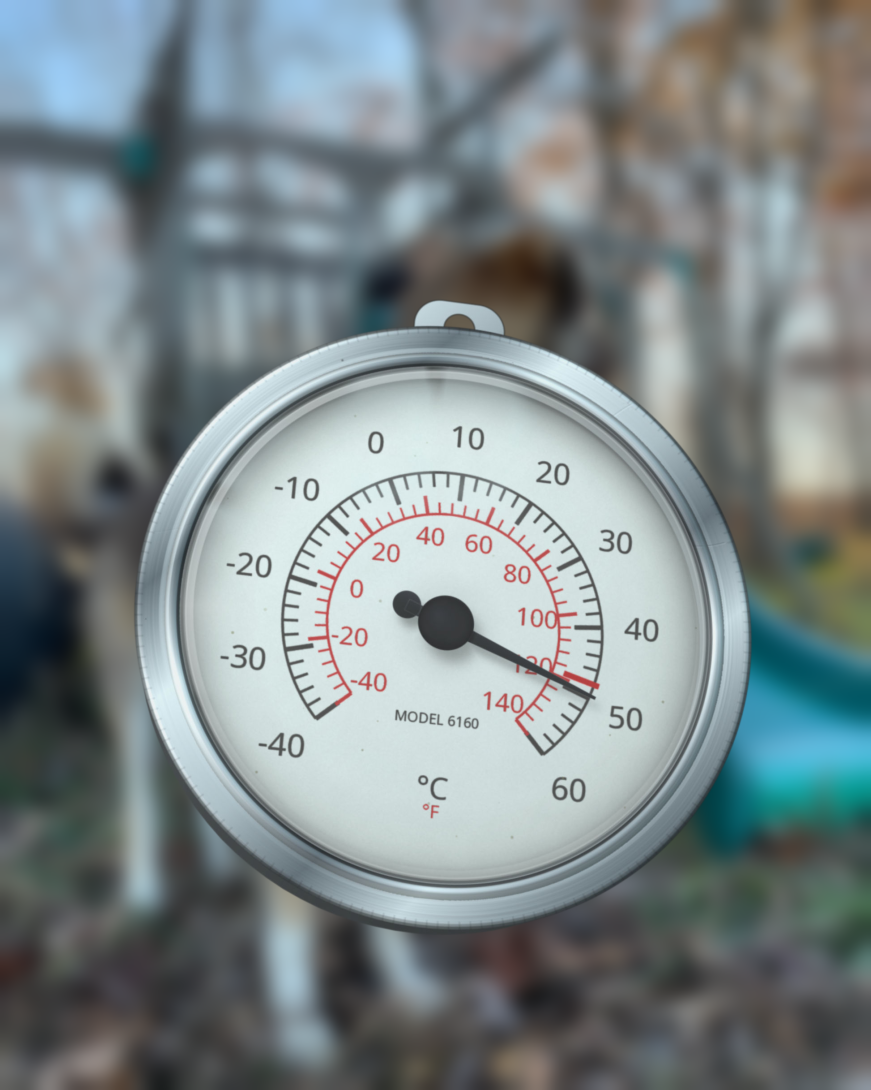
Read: 50 °C
